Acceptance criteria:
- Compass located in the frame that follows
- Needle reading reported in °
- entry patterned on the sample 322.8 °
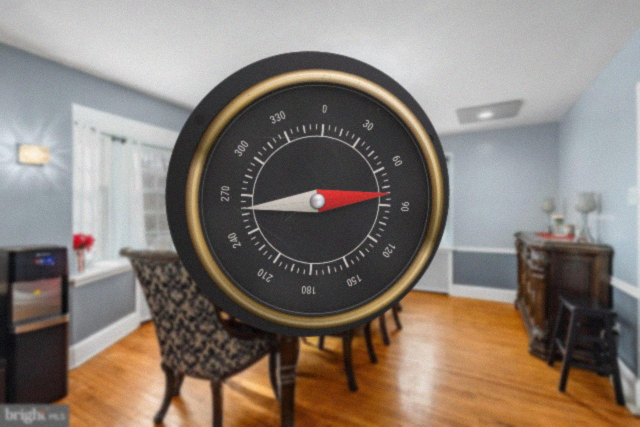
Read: 80 °
